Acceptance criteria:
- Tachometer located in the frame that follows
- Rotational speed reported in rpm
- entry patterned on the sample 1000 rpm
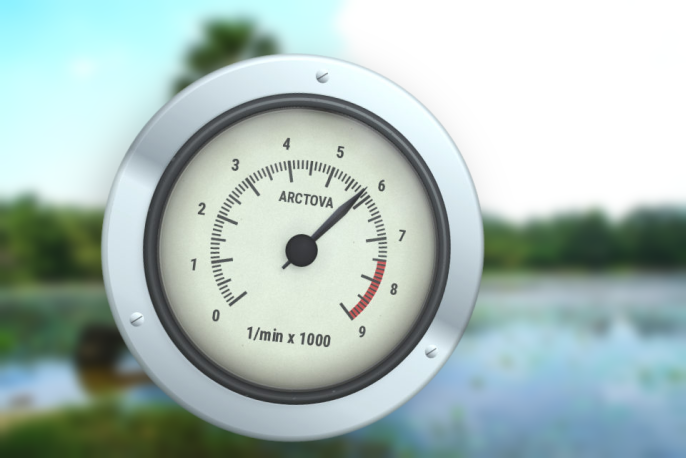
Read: 5800 rpm
